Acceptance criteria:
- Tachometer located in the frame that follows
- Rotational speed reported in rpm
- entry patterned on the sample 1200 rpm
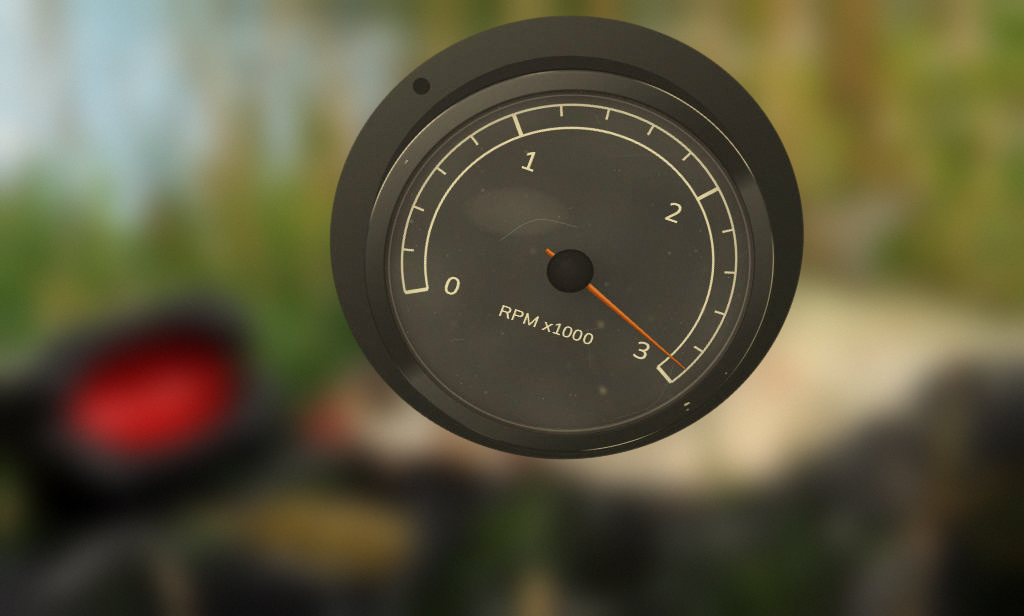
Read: 2900 rpm
